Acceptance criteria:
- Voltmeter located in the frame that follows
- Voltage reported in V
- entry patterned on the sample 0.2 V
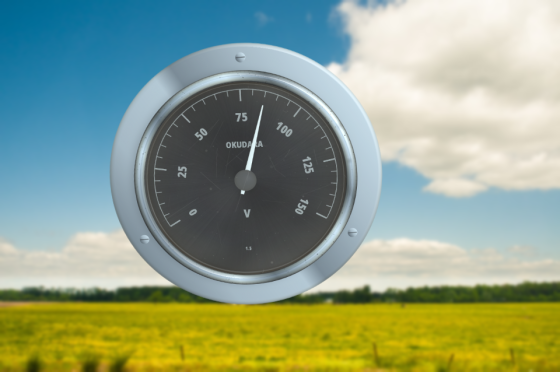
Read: 85 V
